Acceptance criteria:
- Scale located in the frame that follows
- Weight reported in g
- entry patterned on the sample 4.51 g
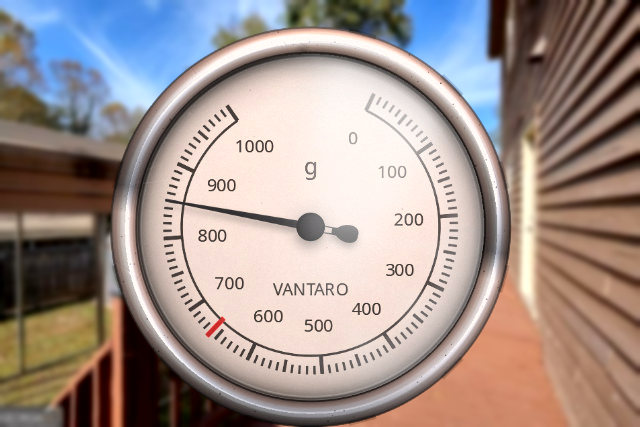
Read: 850 g
